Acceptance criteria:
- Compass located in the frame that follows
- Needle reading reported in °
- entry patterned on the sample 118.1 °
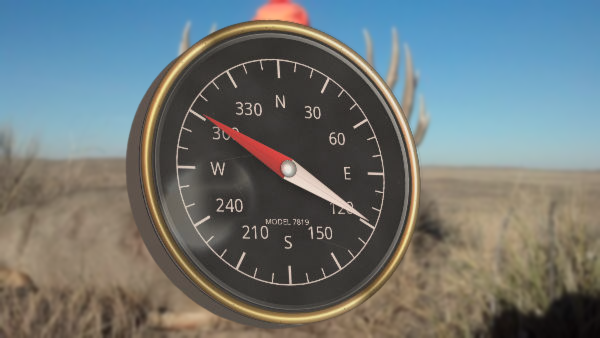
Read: 300 °
